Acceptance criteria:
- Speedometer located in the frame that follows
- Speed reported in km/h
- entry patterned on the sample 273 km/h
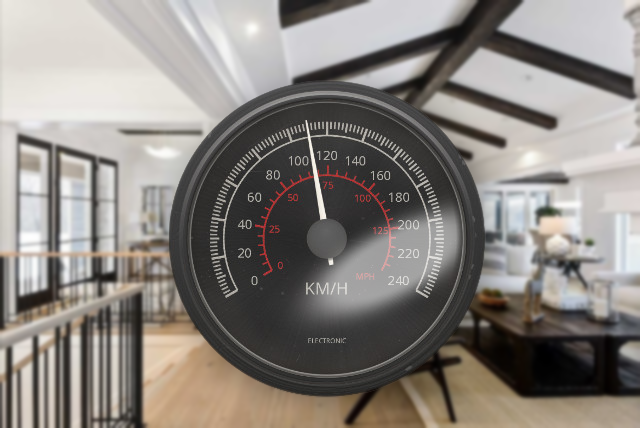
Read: 110 km/h
